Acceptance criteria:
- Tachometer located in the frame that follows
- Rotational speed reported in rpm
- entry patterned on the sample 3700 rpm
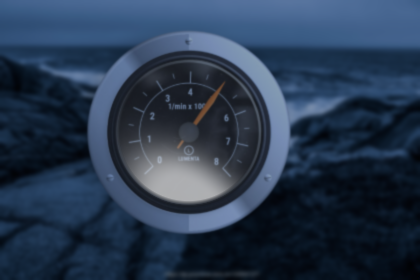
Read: 5000 rpm
